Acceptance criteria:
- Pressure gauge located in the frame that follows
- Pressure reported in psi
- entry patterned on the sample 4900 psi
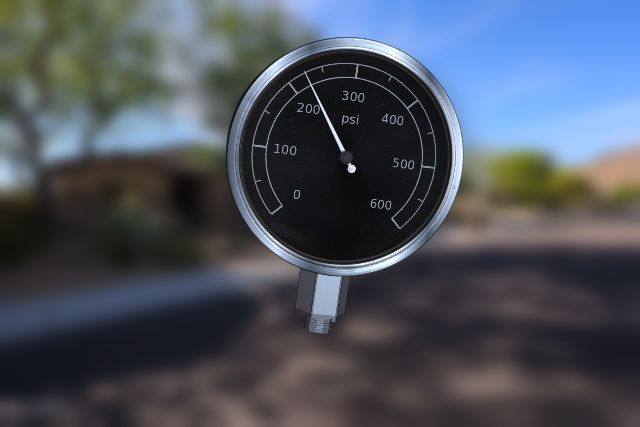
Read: 225 psi
